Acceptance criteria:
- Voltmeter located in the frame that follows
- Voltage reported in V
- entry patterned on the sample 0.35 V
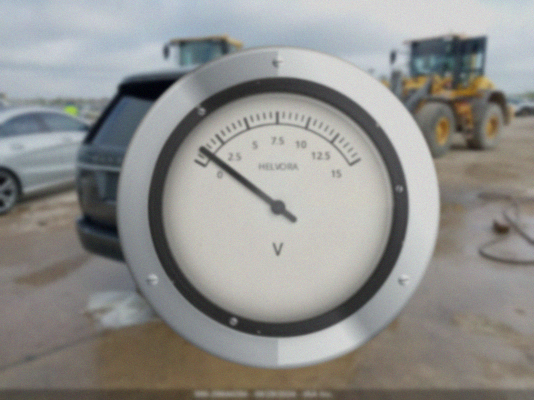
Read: 1 V
